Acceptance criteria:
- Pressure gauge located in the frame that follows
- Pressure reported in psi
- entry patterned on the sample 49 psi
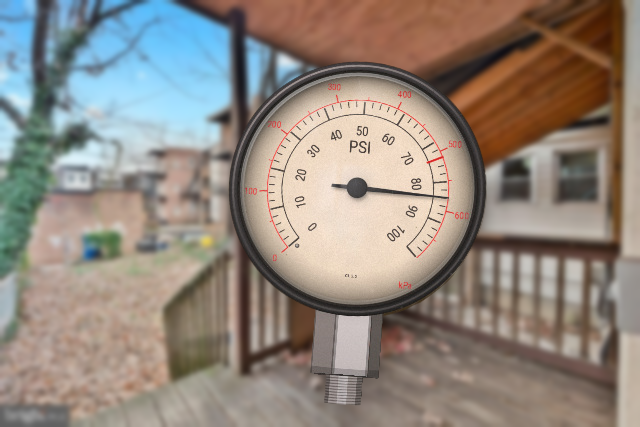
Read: 84 psi
